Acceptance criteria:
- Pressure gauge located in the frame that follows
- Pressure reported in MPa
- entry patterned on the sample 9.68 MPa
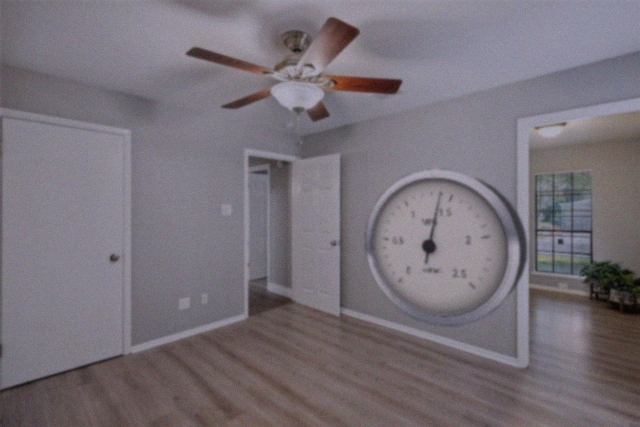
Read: 1.4 MPa
